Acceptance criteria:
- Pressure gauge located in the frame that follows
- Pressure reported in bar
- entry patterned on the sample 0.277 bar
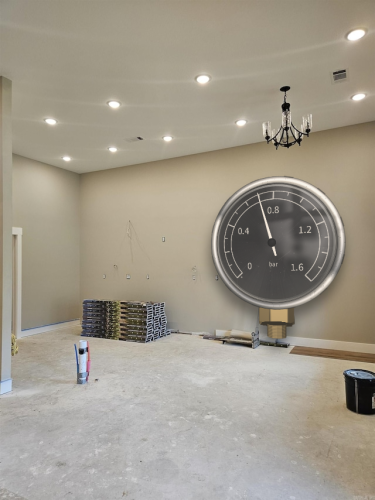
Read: 0.7 bar
